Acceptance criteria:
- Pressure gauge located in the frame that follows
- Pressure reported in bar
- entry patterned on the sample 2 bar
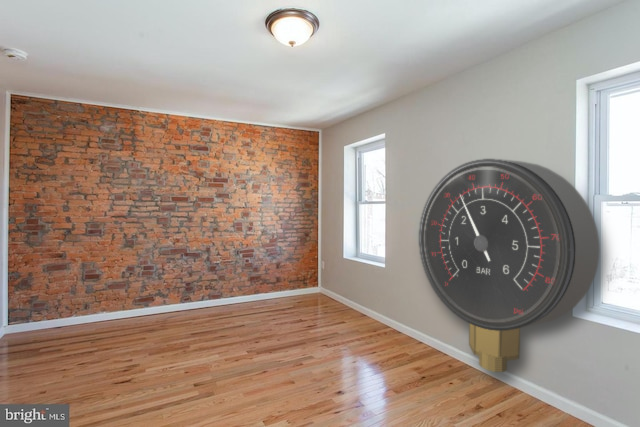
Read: 2.4 bar
